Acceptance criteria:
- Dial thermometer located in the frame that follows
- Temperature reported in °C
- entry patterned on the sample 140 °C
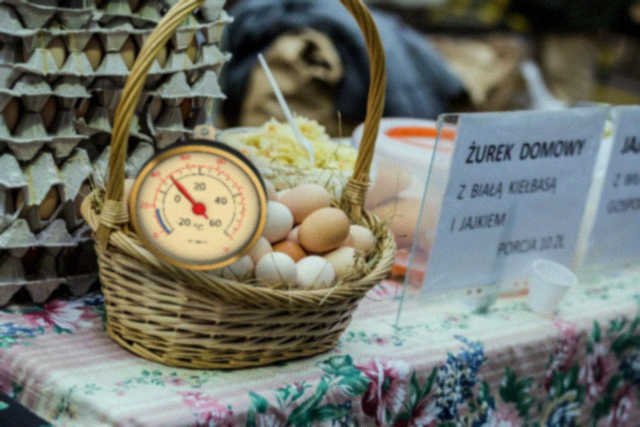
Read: 8 °C
